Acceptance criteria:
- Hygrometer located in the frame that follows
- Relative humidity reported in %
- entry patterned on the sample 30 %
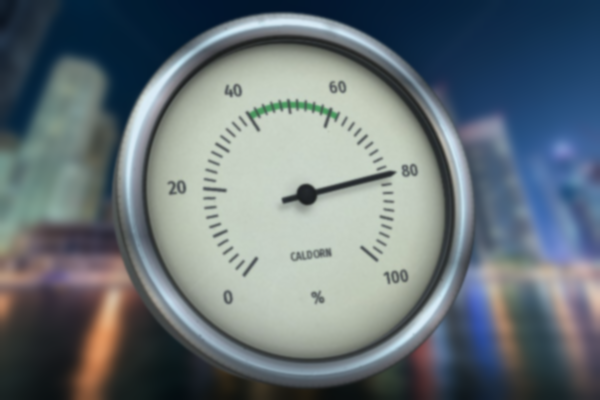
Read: 80 %
